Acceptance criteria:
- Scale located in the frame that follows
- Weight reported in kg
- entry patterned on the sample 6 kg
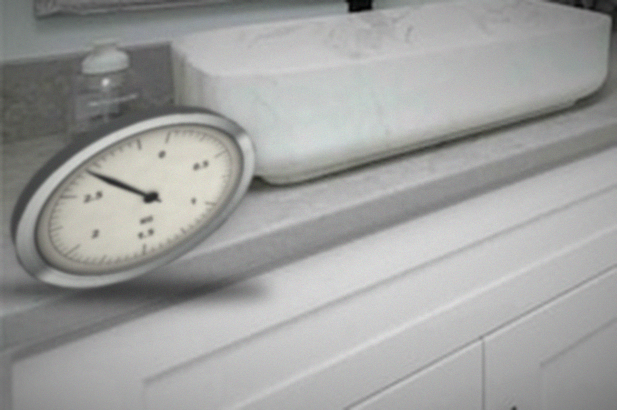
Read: 2.7 kg
